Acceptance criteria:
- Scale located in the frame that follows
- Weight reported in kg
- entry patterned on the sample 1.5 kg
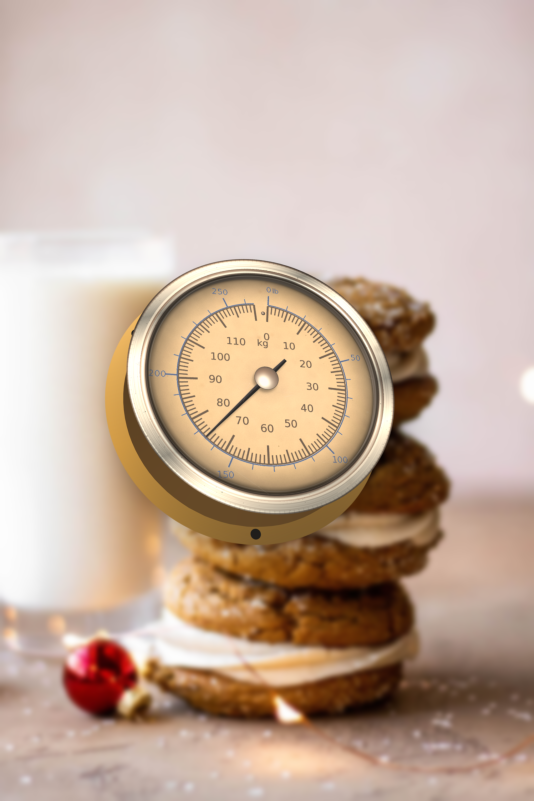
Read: 75 kg
